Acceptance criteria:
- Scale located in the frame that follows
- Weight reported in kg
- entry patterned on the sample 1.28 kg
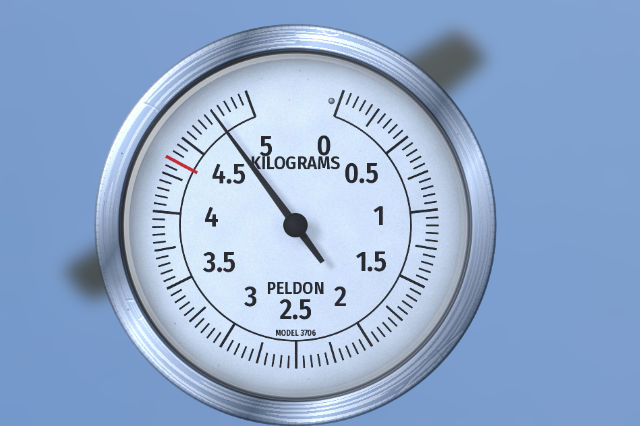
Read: 4.75 kg
